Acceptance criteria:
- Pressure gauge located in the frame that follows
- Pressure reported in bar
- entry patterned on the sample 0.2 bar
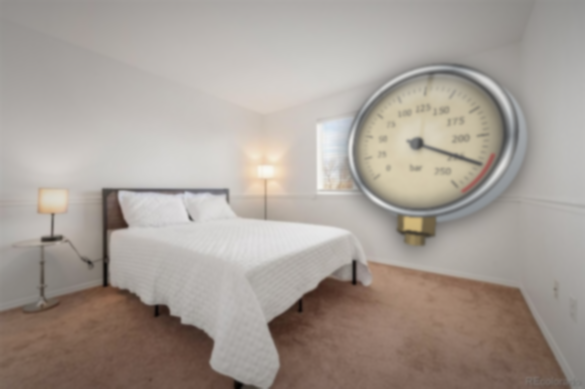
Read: 225 bar
